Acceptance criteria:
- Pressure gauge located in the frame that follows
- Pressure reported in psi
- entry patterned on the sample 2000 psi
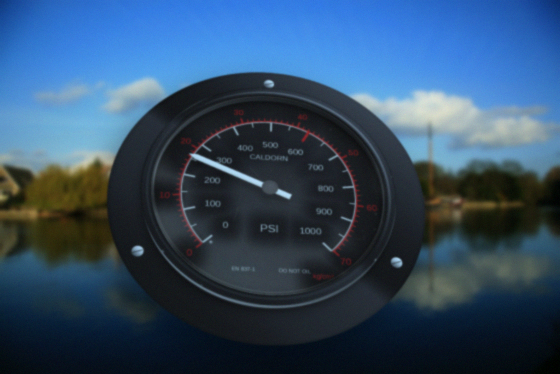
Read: 250 psi
